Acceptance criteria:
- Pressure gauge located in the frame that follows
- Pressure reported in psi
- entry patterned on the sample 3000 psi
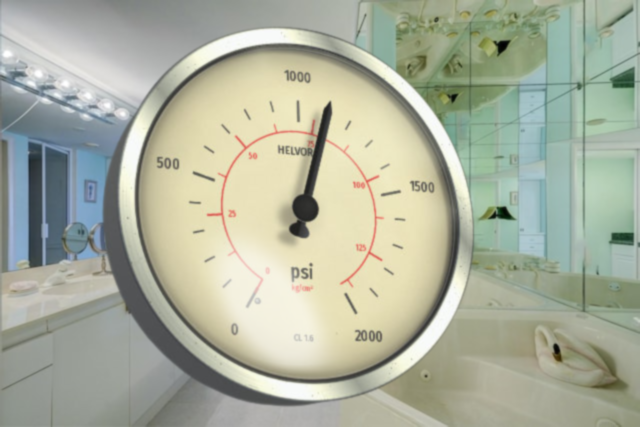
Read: 1100 psi
